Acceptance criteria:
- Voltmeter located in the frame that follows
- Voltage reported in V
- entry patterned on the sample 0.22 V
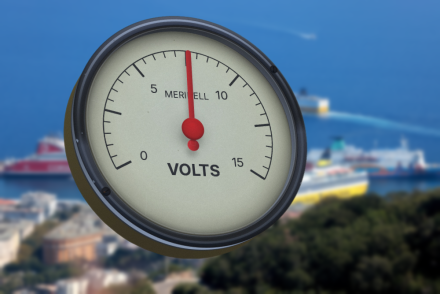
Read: 7.5 V
